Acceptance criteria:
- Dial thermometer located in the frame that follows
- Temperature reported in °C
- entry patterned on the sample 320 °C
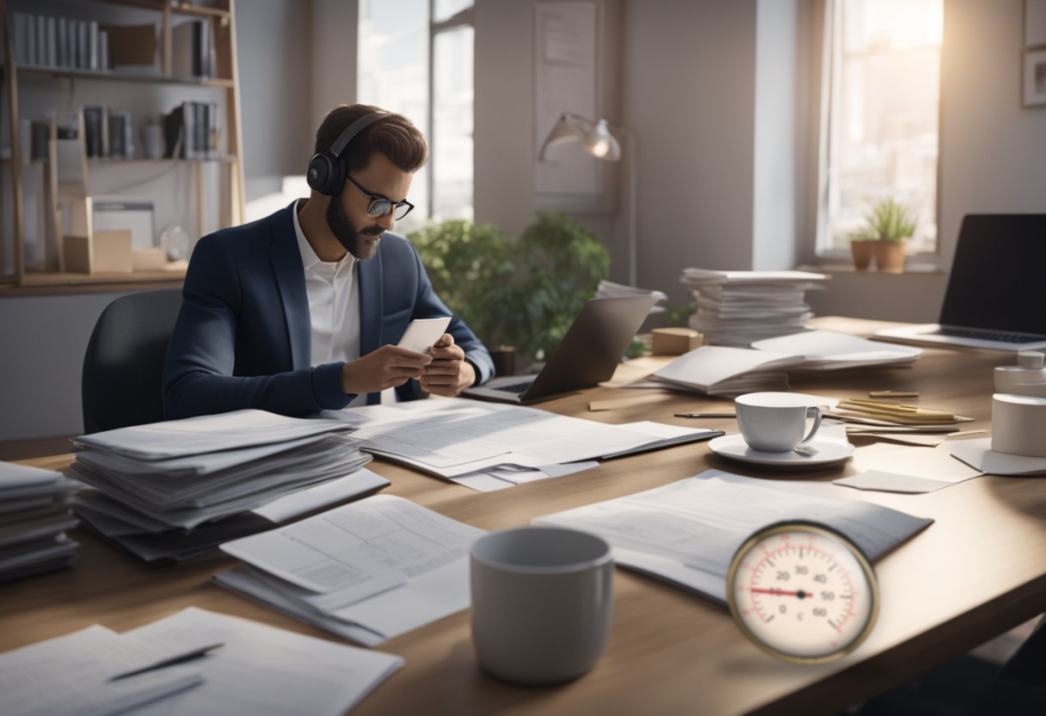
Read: 10 °C
